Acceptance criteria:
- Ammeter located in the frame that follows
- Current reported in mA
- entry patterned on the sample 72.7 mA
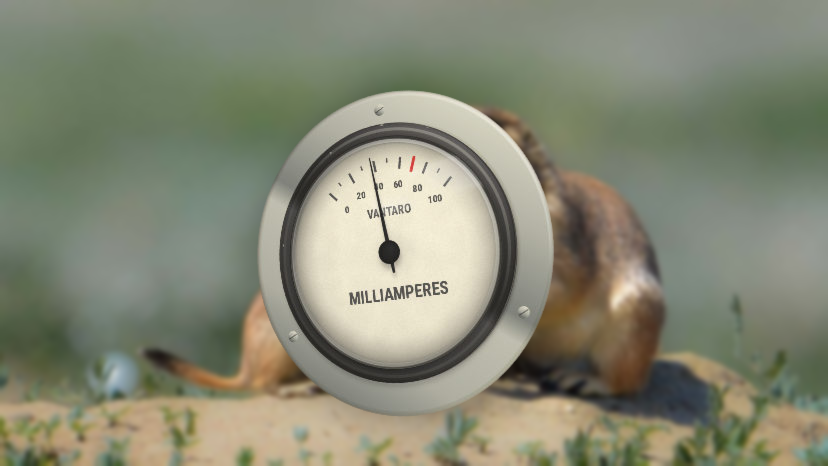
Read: 40 mA
